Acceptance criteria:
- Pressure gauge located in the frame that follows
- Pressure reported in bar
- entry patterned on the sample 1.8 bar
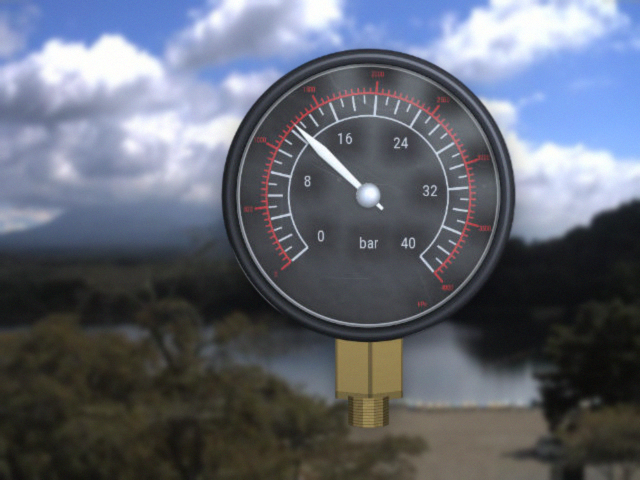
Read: 12.5 bar
